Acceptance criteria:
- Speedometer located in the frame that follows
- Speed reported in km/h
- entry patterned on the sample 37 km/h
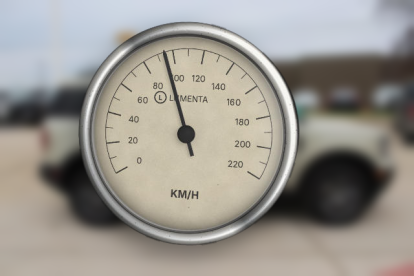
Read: 95 km/h
